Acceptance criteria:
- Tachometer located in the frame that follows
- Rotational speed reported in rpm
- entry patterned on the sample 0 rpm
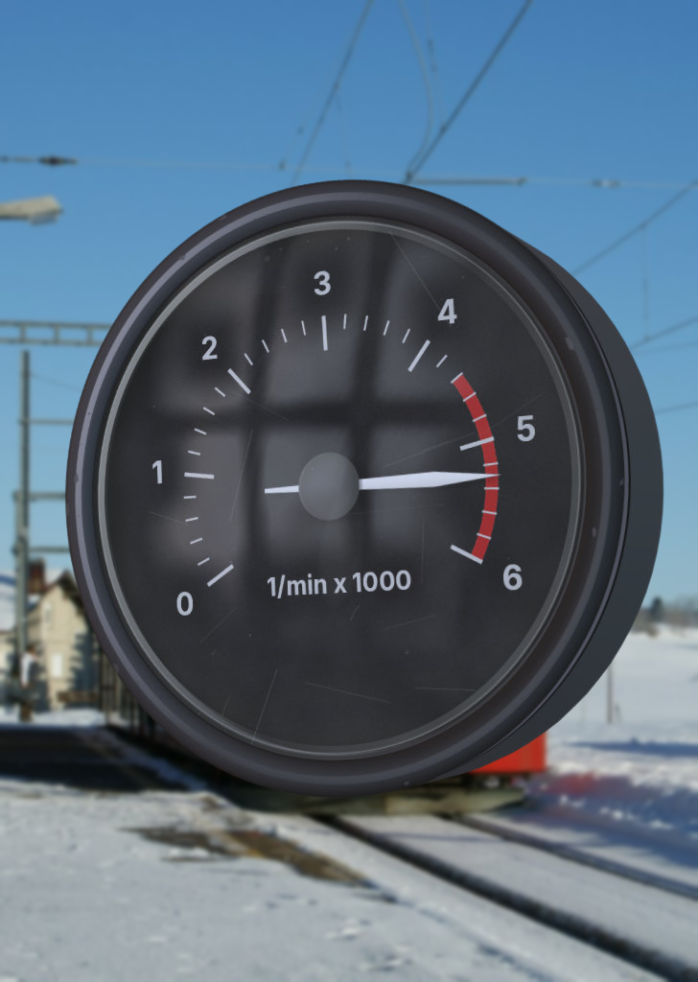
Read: 5300 rpm
